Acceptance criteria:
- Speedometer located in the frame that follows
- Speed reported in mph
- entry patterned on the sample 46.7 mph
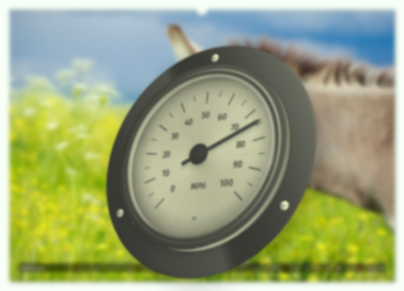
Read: 75 mph
